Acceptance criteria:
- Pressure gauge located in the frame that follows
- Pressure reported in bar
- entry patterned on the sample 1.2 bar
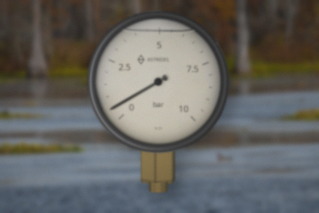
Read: 0.5 bar
